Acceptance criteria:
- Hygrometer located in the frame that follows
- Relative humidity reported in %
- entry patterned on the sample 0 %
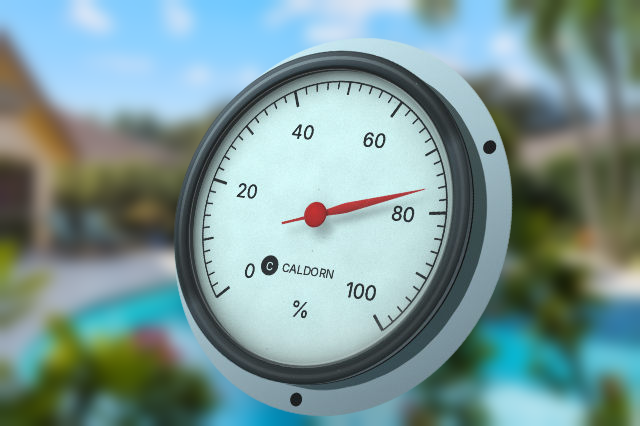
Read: 76 %
